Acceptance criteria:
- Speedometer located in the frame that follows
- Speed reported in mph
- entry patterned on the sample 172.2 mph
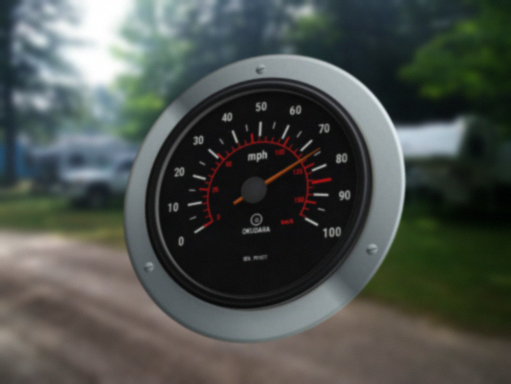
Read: 75 mph
